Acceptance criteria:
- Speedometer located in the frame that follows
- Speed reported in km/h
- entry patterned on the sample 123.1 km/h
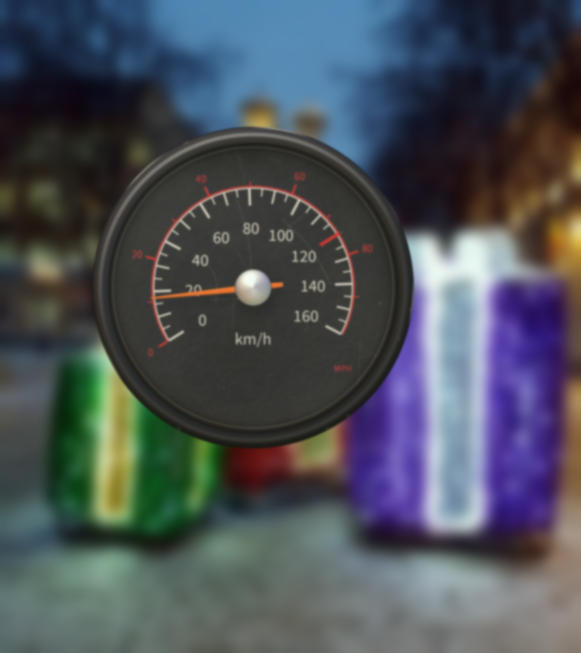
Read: 17.5 km/h
